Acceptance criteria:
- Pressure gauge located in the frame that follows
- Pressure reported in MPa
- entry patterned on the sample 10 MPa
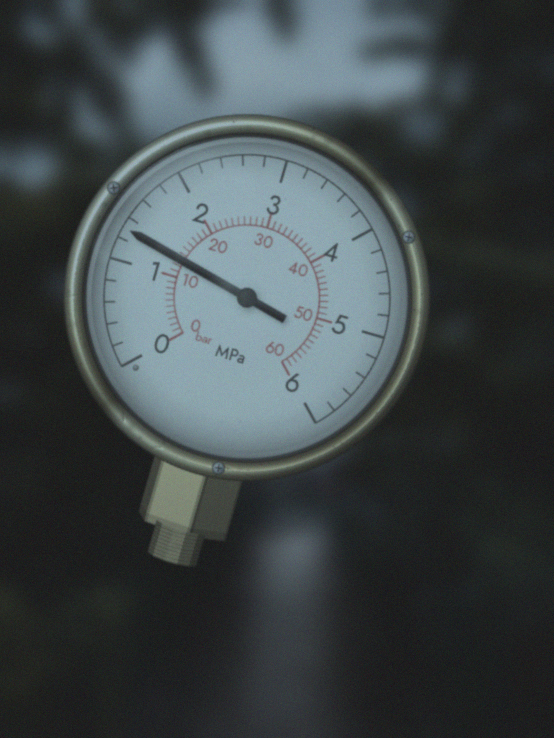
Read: 1.3 MPa
